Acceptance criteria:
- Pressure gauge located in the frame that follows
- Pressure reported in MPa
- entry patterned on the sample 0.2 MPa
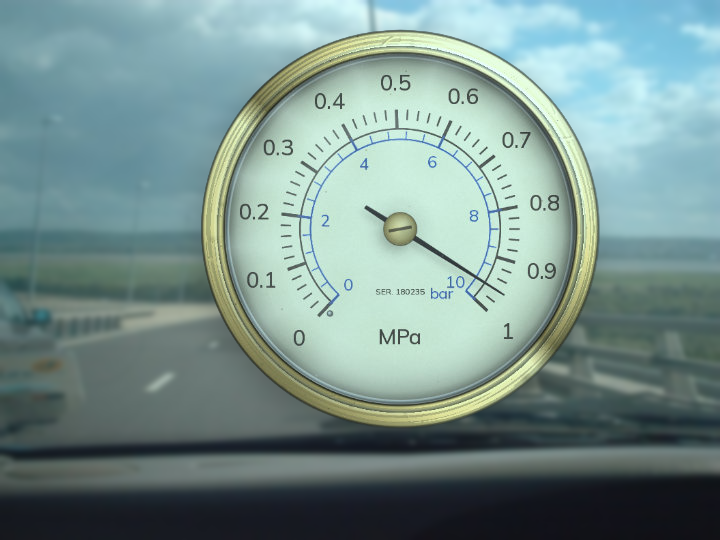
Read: 0.96 MPa
